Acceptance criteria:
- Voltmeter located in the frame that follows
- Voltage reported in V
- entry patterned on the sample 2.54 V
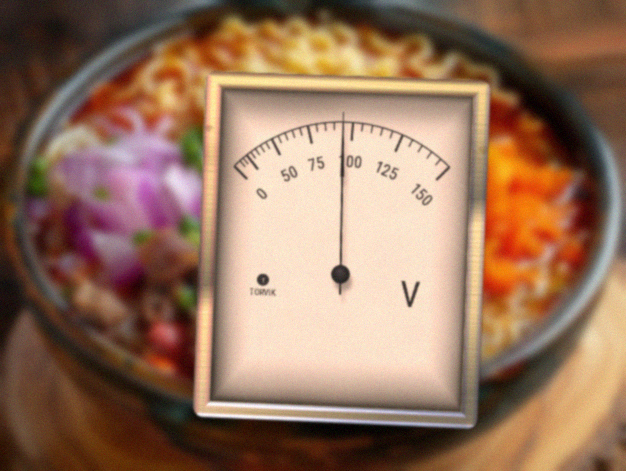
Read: 95 V
